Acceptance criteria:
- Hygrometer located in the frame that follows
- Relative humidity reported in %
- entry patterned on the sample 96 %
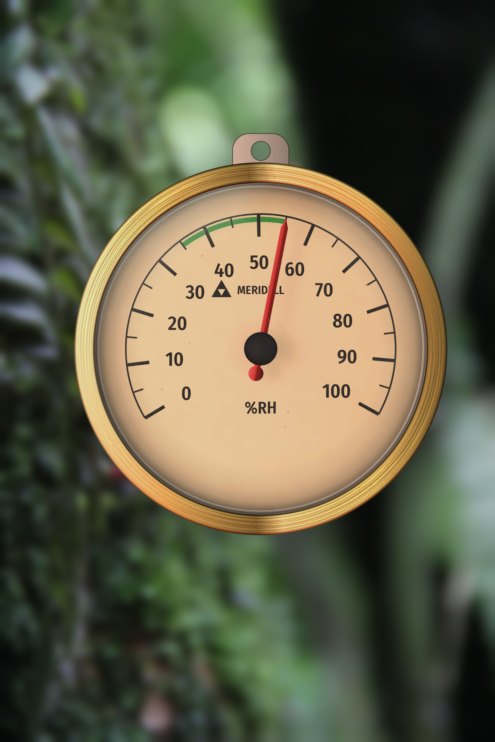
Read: 55 %
